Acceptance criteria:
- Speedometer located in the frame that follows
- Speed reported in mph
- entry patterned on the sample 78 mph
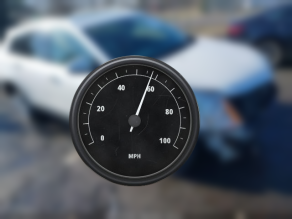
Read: 57.5 mph
